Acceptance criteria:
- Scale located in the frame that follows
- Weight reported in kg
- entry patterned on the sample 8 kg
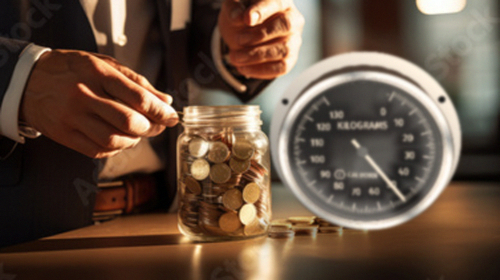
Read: 50 kg
